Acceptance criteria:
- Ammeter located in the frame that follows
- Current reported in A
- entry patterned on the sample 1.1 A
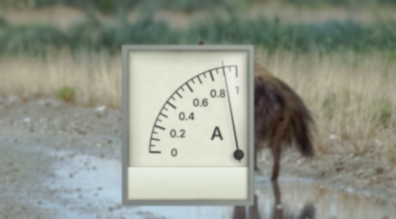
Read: 0.9 A
